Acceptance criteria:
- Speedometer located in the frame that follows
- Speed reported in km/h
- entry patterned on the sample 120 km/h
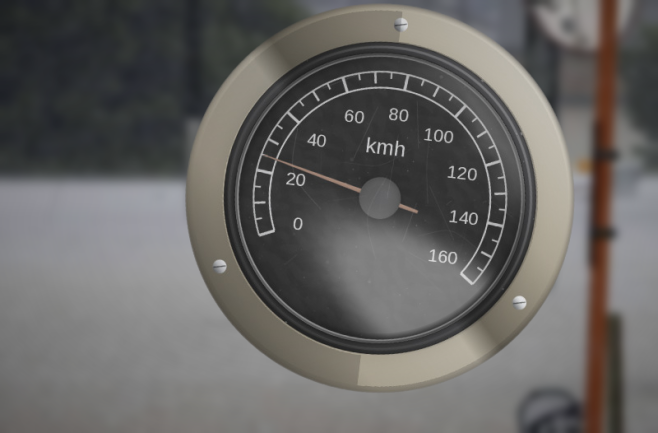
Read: 25 km/h
